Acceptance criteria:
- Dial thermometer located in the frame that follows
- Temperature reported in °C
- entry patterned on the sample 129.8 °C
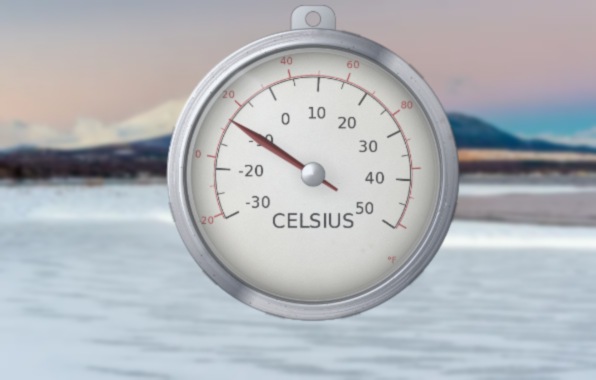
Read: -10 °C
